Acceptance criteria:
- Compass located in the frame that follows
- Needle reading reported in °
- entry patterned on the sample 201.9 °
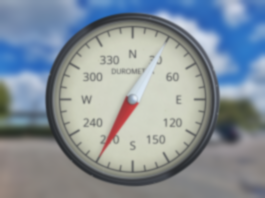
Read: 210 °
